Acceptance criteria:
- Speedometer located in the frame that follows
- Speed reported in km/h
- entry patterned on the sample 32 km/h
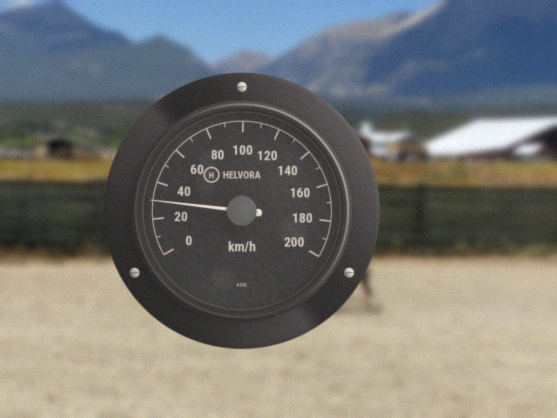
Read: 30 km/h
